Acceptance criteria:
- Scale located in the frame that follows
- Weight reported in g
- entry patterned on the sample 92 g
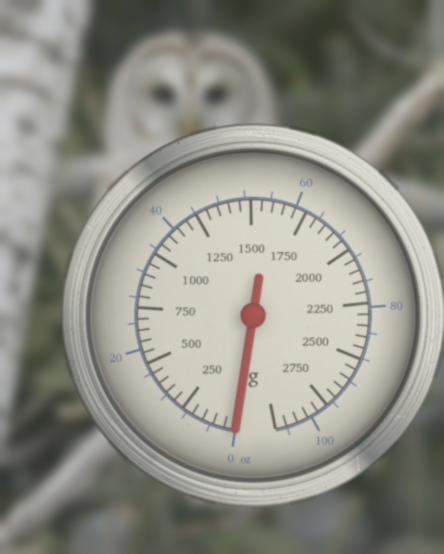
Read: 0 g
